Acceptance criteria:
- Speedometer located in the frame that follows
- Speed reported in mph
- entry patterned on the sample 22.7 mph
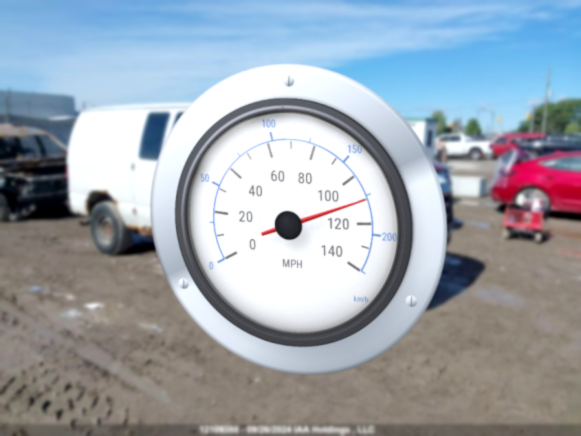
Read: 110 mph
